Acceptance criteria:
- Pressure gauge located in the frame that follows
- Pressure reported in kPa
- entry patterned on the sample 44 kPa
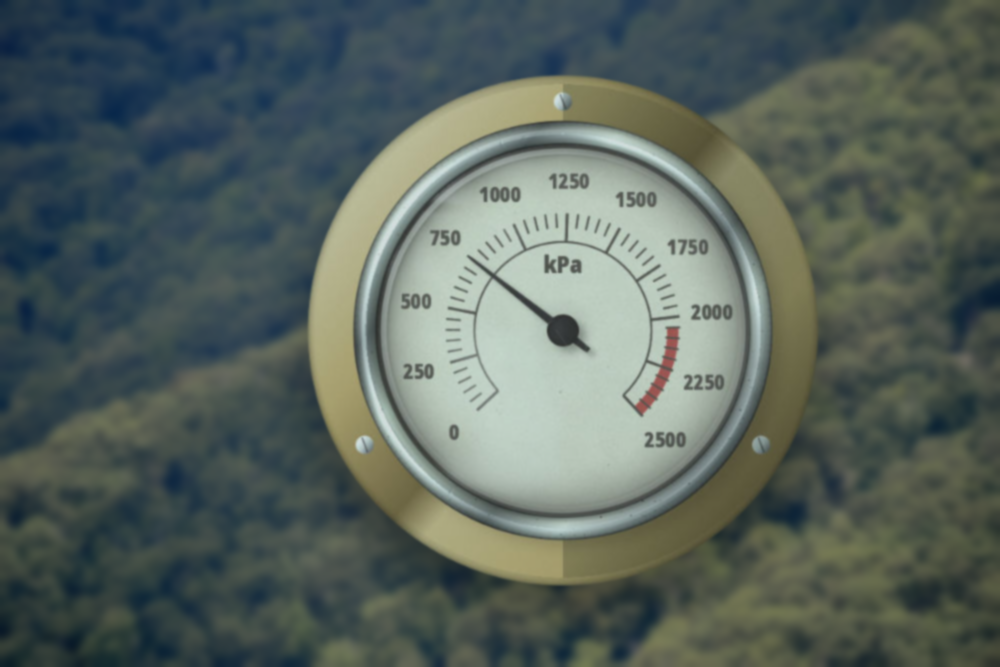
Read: 750 kPa
